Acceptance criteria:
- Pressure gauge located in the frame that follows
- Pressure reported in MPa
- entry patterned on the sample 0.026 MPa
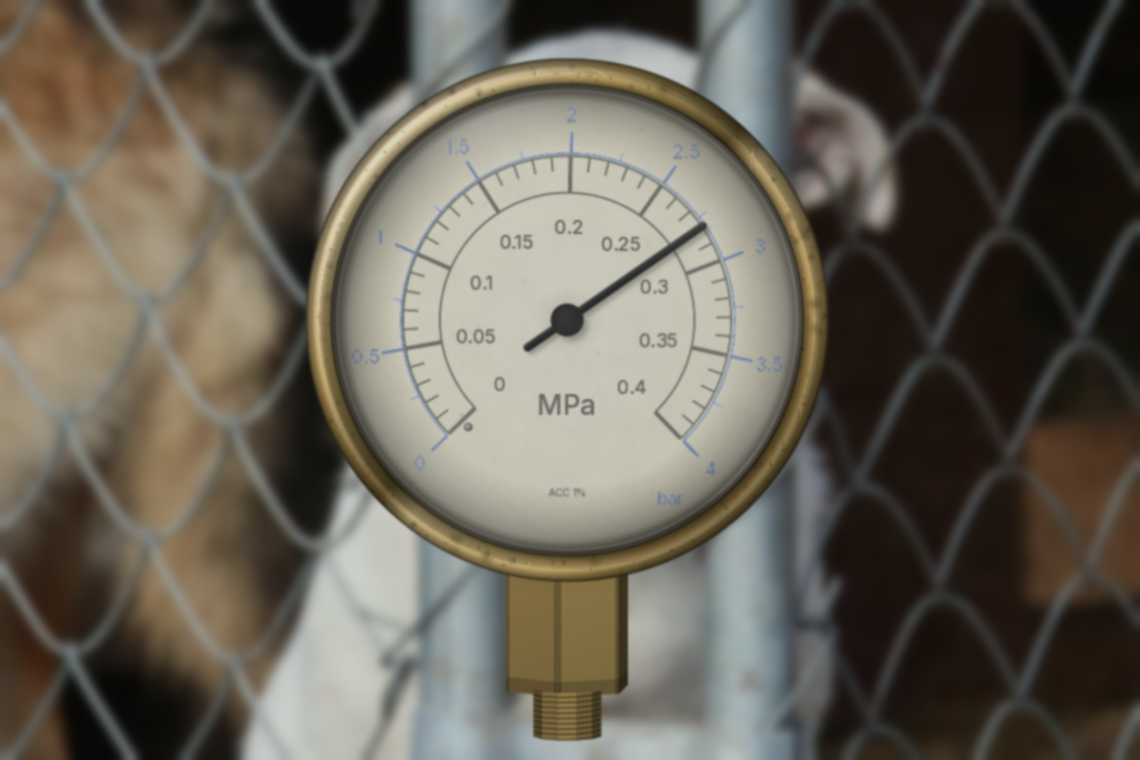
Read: 0.28 MPa
